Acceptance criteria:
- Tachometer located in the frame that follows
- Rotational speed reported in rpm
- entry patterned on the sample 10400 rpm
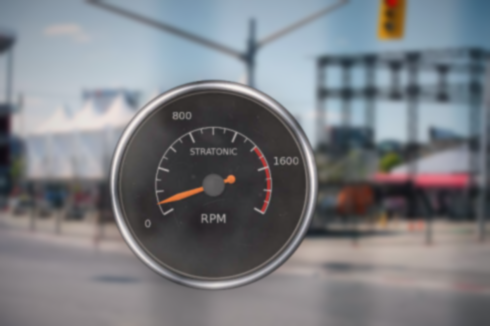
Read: 100 rpm
